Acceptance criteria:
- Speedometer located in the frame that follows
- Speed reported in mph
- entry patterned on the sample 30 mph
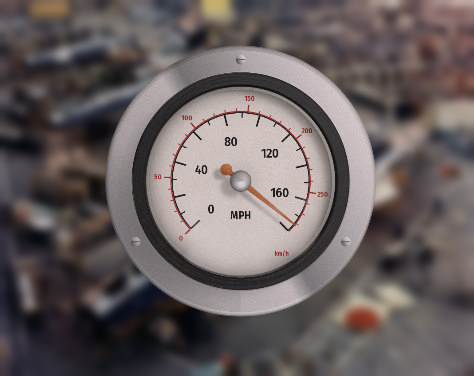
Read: 175 mph
